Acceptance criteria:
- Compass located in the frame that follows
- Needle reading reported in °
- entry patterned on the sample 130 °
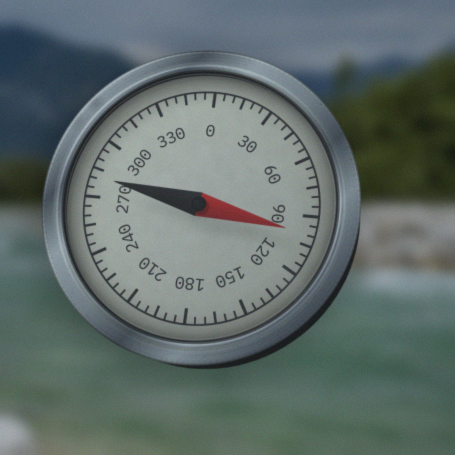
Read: 100 °
